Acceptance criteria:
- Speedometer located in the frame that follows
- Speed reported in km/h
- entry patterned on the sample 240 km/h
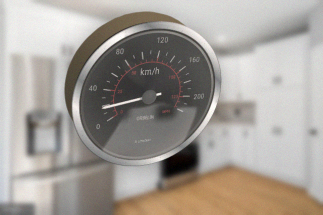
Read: 20 km/h
